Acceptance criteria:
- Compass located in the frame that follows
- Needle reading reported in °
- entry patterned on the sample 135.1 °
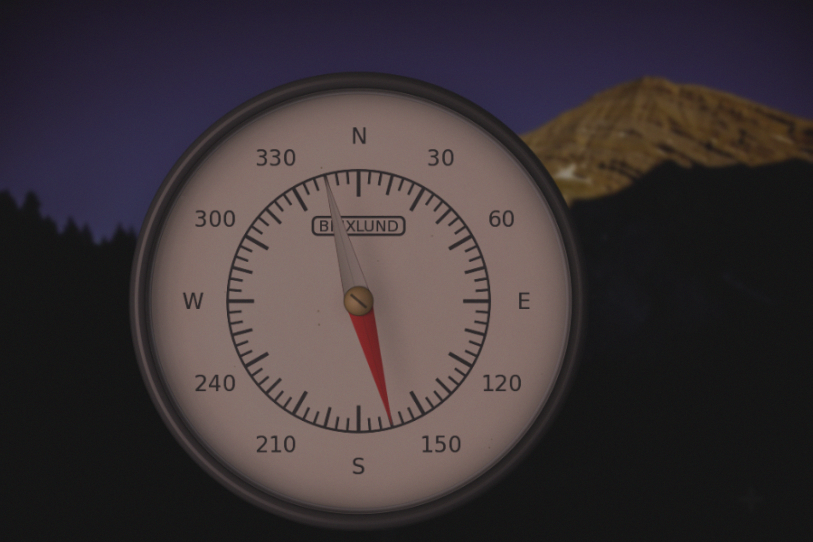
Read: 165 °
